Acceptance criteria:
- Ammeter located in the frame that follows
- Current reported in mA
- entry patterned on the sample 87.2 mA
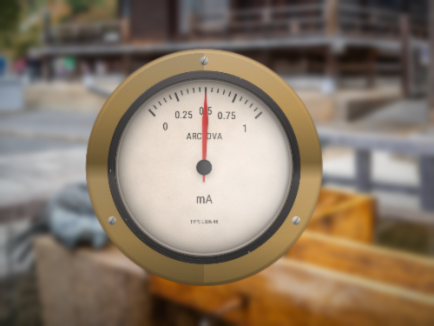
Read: 0.5 mA
